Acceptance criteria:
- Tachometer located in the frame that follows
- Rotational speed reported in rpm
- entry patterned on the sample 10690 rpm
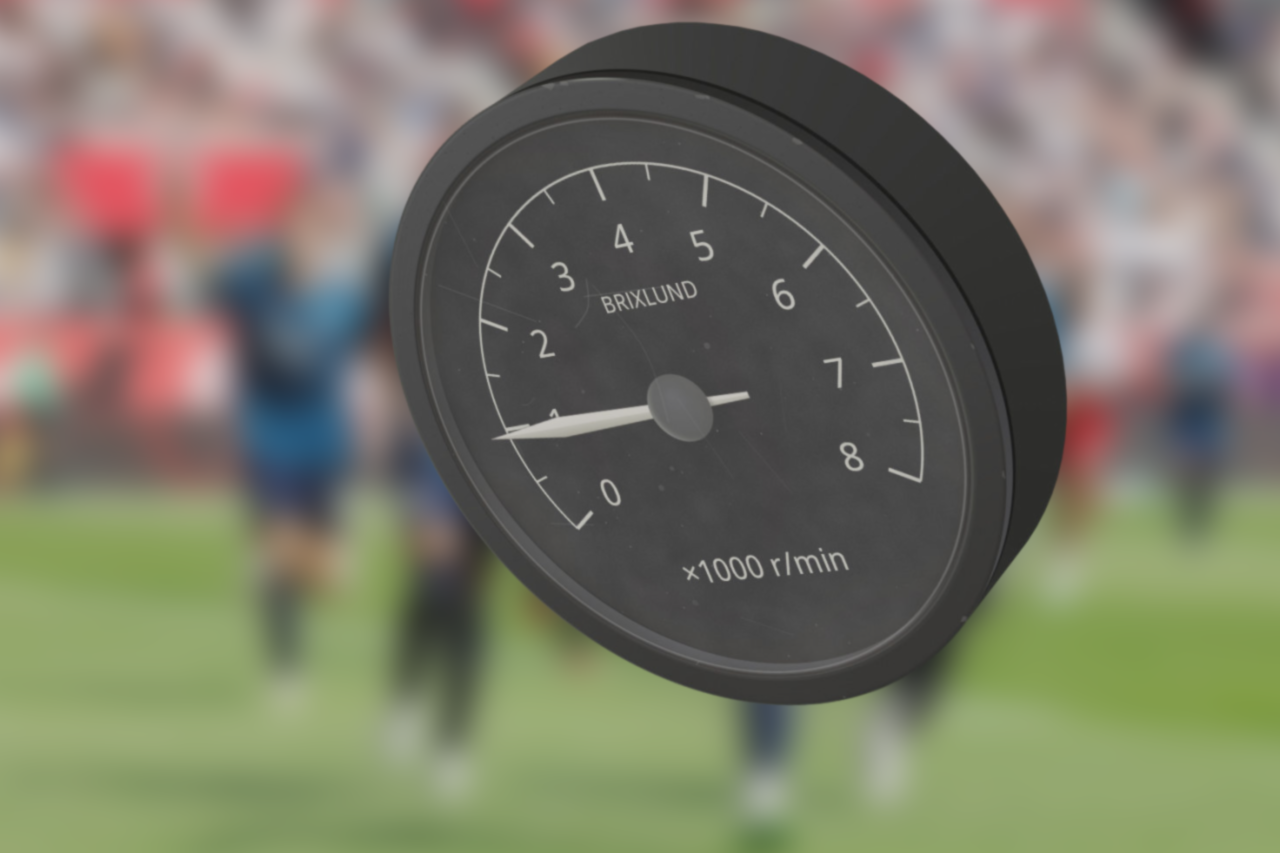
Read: 1000 rpm
